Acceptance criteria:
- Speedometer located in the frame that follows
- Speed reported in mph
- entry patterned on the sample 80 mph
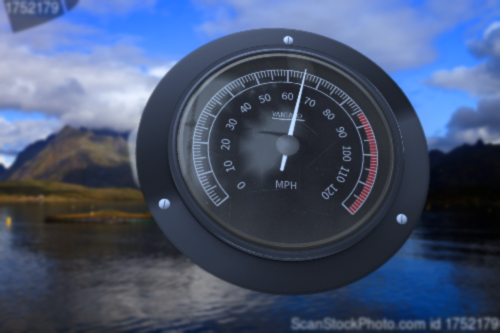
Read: 65 mph
